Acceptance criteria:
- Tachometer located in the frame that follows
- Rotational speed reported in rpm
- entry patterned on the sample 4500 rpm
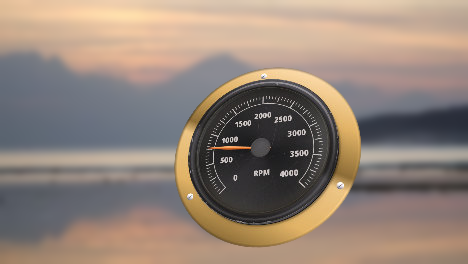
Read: 750 rpm
